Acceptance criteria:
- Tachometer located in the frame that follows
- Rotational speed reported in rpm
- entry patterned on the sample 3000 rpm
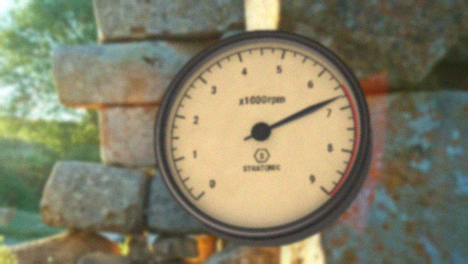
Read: 6750 rpm
